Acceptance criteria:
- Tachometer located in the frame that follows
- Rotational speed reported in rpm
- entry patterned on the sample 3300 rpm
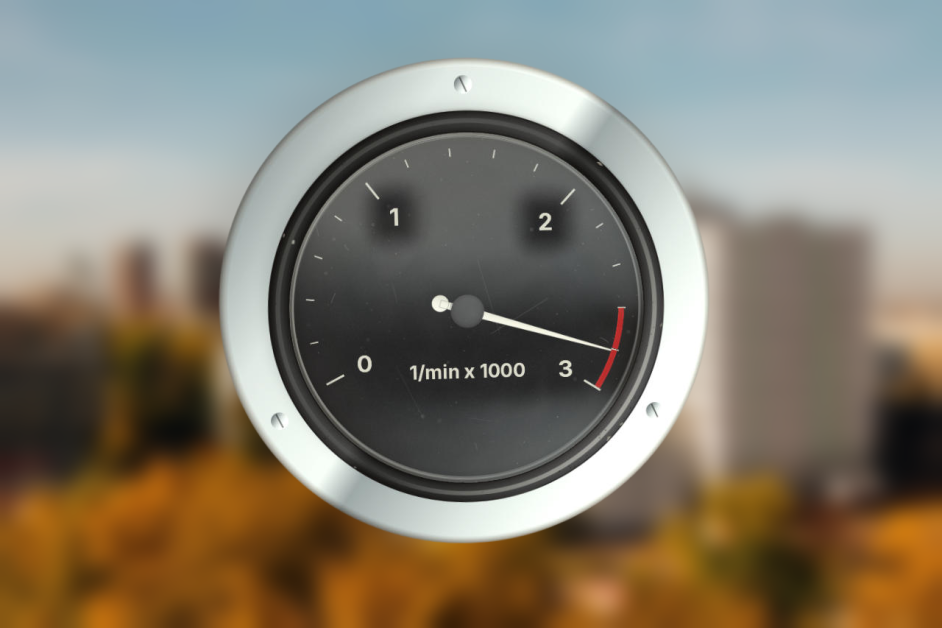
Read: 2800 rpm
